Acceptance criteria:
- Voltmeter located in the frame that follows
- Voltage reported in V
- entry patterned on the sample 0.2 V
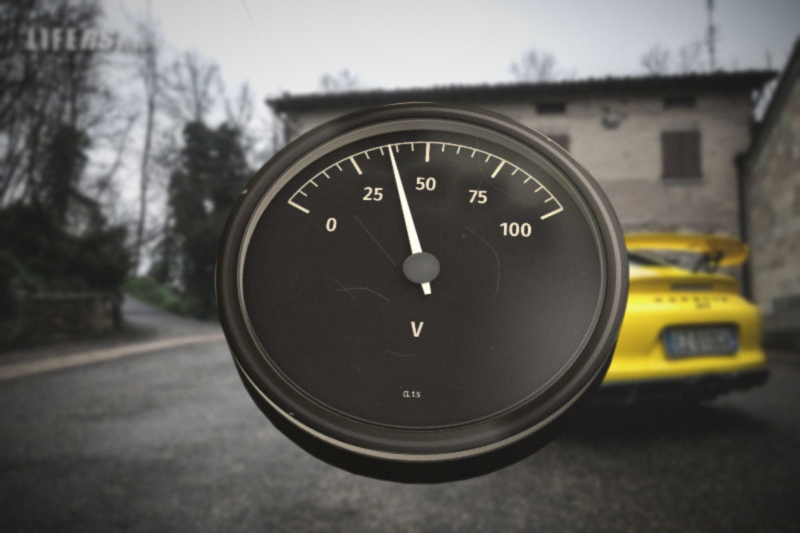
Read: 37.5 V
